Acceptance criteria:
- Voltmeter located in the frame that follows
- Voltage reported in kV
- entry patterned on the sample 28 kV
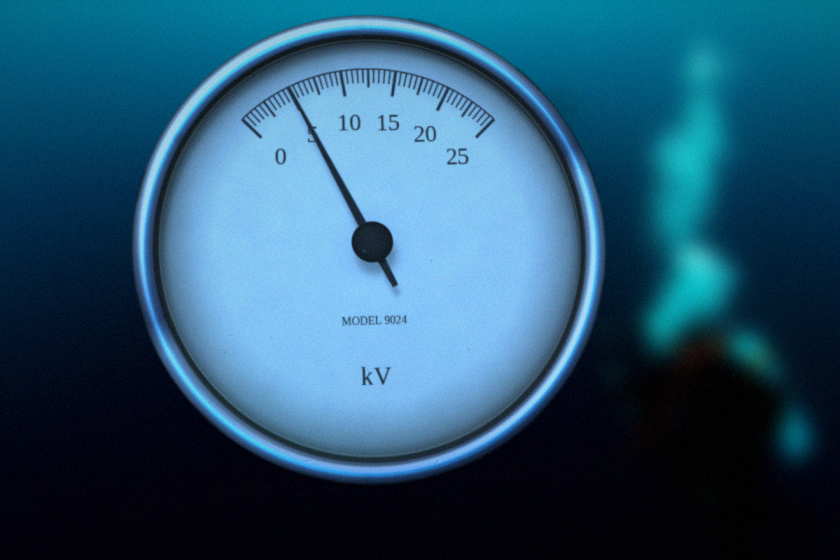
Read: 5 kV
